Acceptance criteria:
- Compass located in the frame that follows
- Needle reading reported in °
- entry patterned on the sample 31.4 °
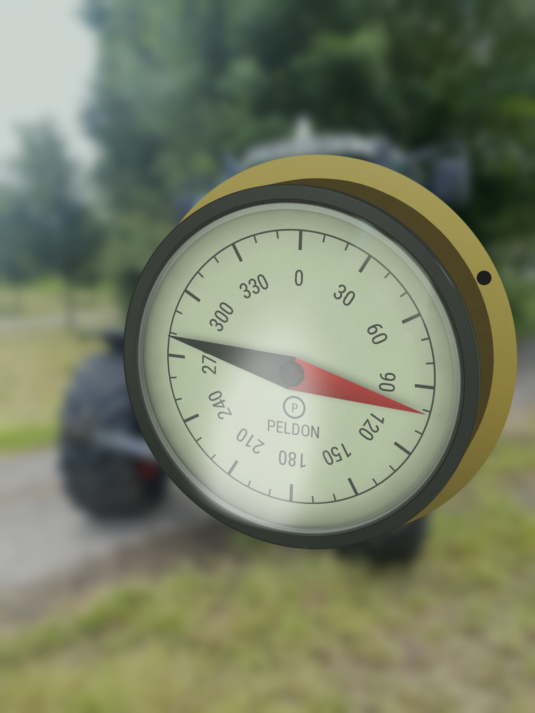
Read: 100 °
